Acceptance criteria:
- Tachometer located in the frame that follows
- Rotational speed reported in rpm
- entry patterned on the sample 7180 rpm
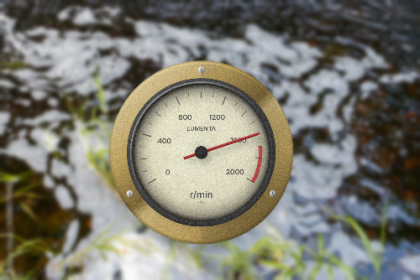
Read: 1600 rpm
